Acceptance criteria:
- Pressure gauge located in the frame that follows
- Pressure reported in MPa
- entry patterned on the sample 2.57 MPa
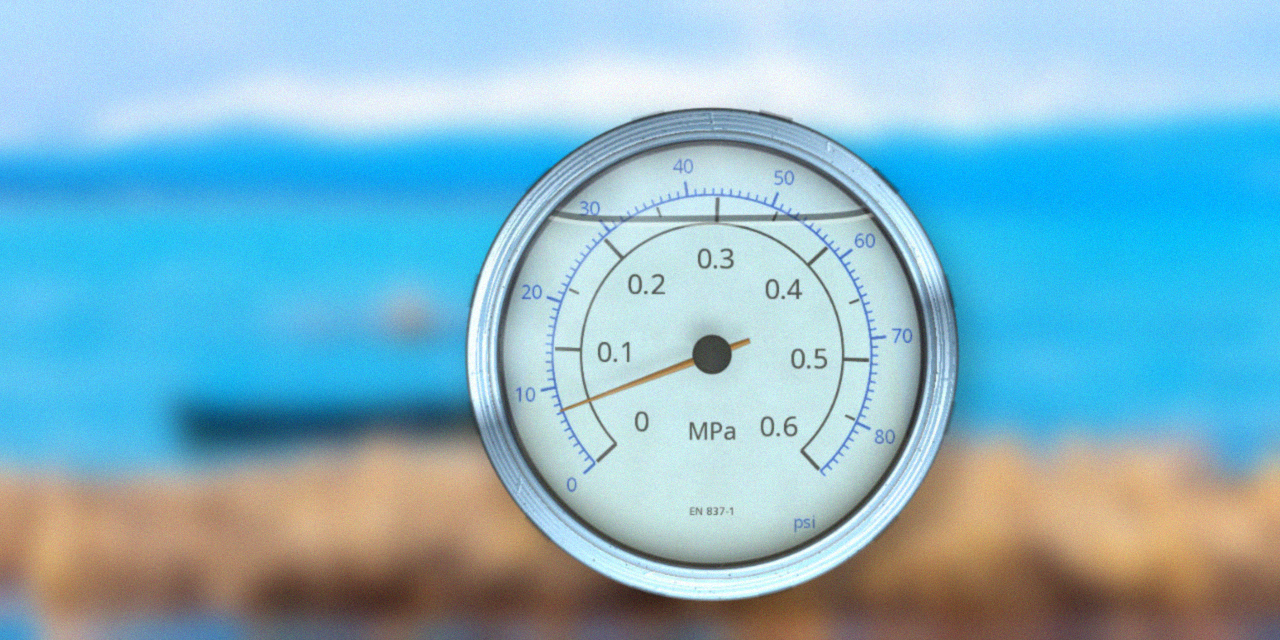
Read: 0.05 MPa
